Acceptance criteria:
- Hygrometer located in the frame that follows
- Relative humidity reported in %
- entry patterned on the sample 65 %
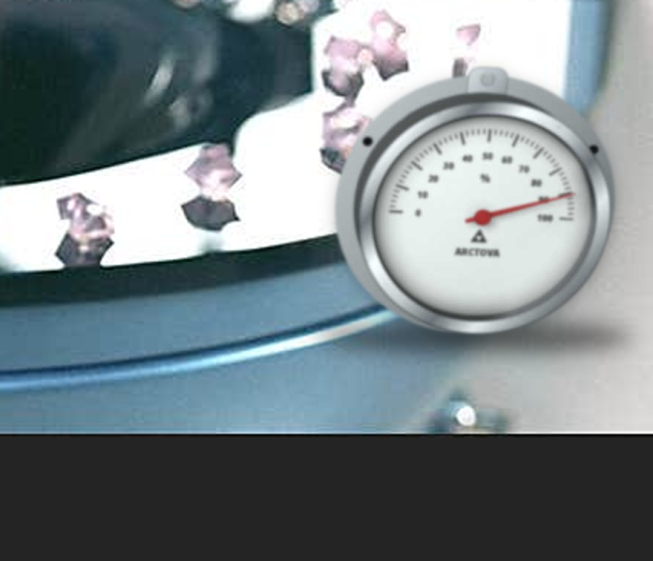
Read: 90 %
